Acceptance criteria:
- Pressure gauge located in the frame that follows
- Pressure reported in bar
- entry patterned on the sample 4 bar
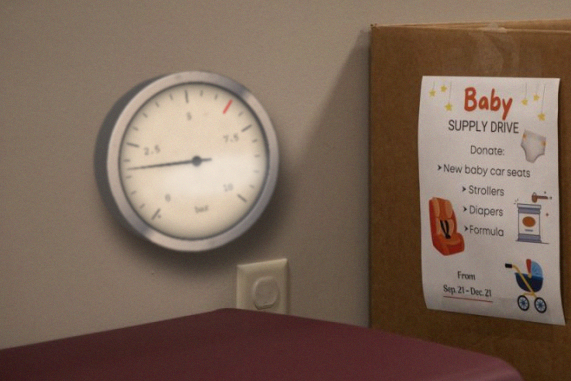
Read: 1.75 bar
